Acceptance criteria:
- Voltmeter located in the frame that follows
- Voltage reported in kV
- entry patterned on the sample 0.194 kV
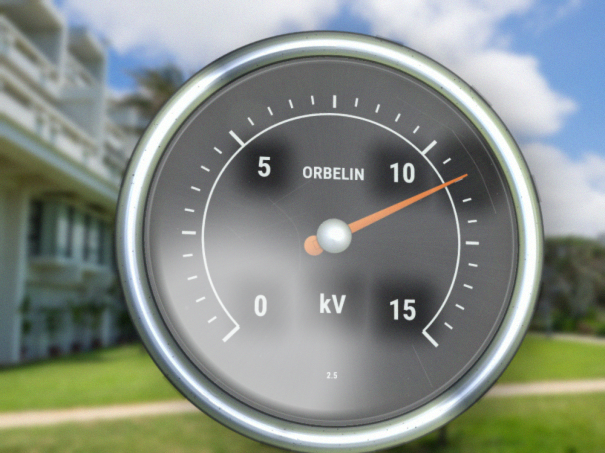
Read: 11 kV
